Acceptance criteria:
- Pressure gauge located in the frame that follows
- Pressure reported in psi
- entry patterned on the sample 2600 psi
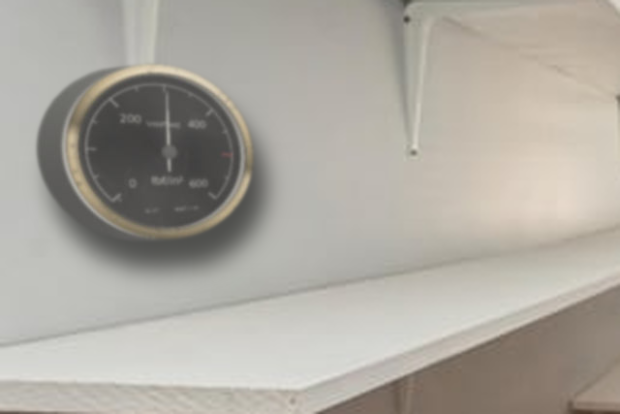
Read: 300 psi
